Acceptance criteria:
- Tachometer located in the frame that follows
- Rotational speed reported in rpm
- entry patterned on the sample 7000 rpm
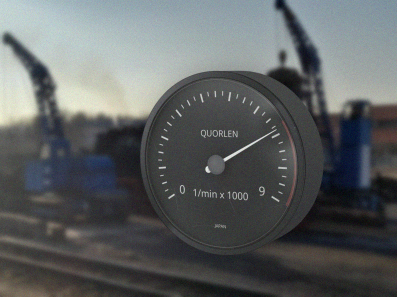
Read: 6875 rpm
